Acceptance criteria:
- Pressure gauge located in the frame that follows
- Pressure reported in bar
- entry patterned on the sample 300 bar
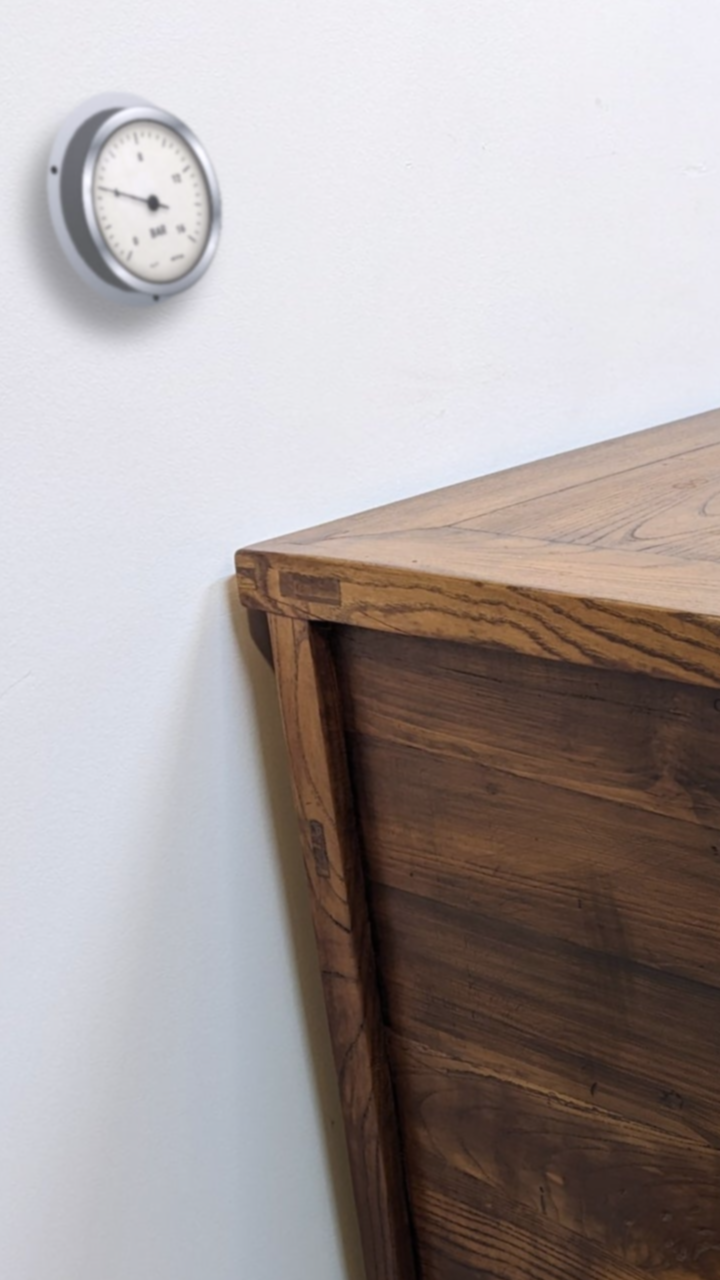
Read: 4 bar
